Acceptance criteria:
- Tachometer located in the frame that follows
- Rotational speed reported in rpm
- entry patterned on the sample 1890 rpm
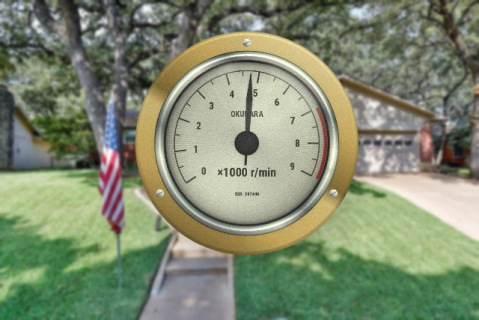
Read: 4750 rpm
